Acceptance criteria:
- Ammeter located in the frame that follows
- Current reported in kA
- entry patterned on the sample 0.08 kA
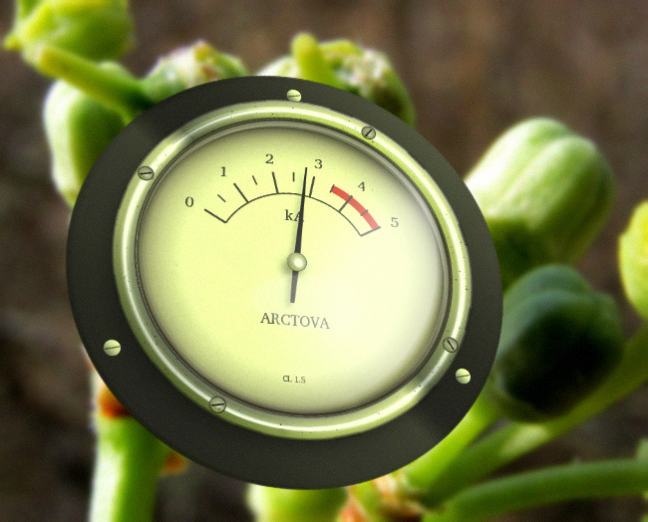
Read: 2.75 kA
